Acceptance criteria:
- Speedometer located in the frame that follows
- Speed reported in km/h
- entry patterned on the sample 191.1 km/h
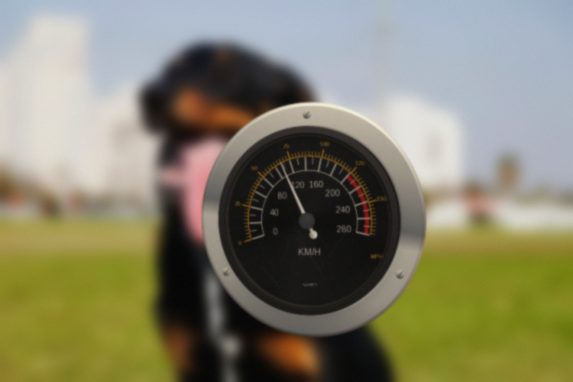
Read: 110 km/h
